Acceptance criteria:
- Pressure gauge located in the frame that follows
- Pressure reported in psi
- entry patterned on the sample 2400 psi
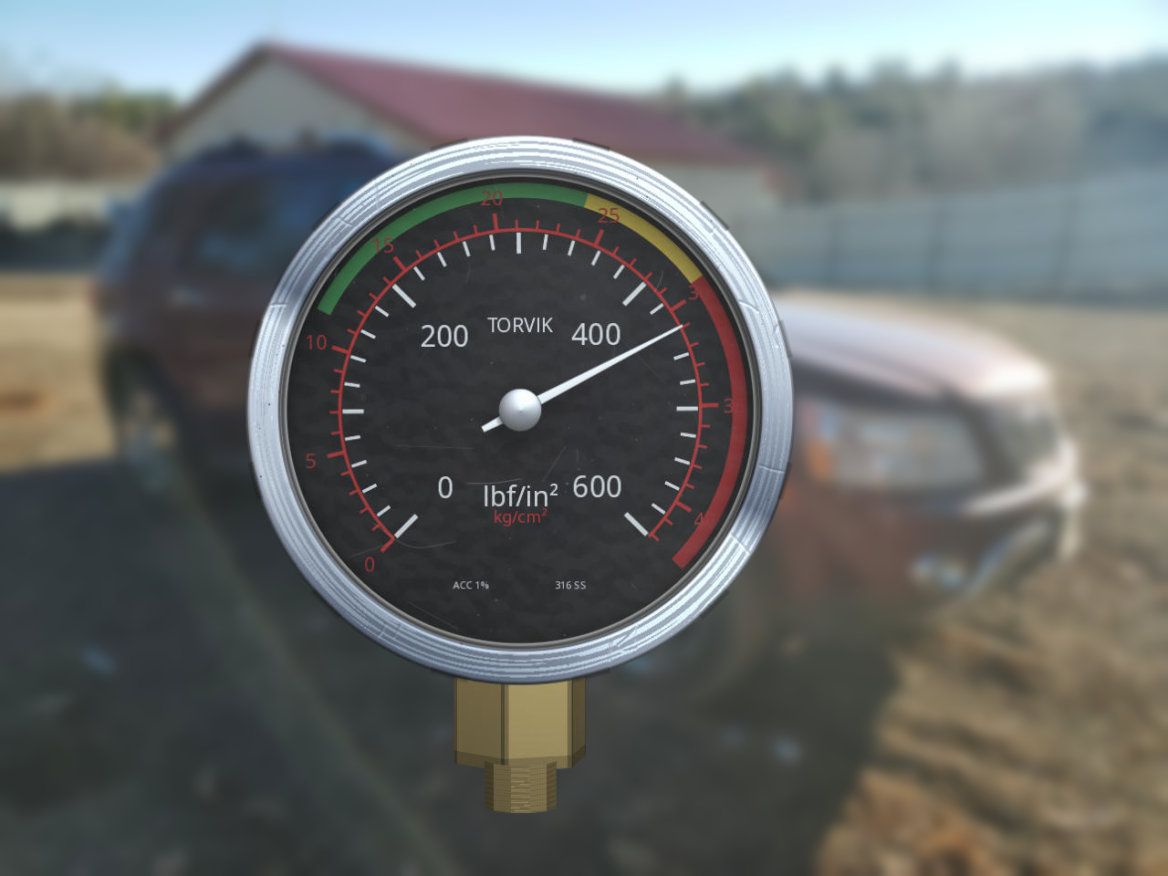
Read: 440 psi
